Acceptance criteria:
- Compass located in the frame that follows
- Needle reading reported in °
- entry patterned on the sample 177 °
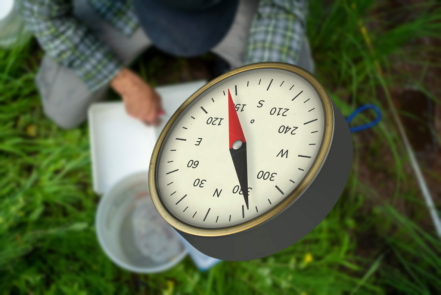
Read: 145 °
